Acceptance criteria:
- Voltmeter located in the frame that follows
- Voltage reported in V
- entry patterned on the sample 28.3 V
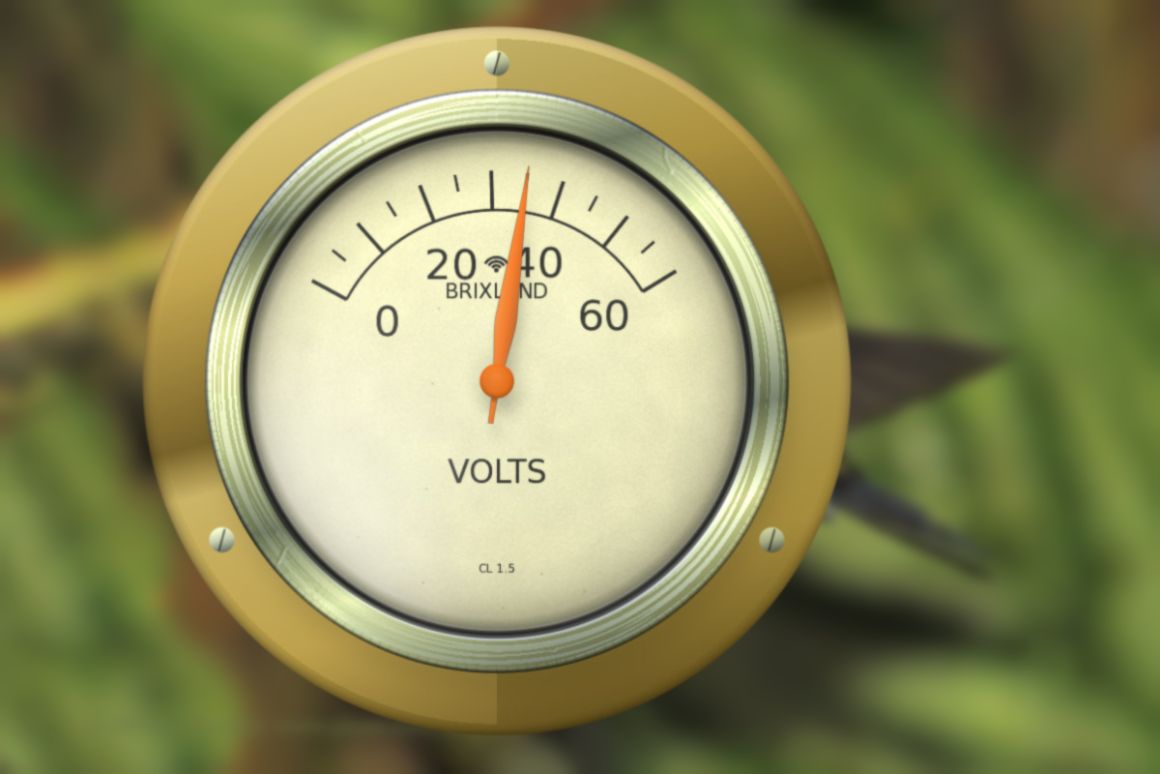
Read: 35 V
